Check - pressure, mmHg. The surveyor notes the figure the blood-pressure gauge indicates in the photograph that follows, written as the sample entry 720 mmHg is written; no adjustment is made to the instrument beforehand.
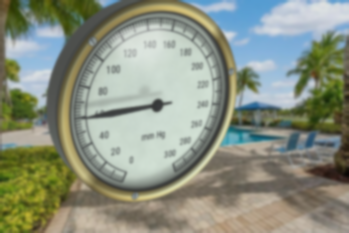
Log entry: 60 mmHg
